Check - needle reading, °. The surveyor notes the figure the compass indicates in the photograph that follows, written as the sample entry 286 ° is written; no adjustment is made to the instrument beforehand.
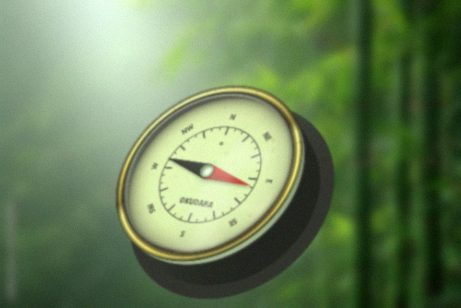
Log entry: 100 °
